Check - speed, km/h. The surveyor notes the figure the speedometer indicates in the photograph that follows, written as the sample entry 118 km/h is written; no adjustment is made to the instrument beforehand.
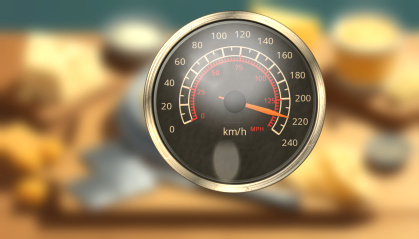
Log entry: 220 km/h
